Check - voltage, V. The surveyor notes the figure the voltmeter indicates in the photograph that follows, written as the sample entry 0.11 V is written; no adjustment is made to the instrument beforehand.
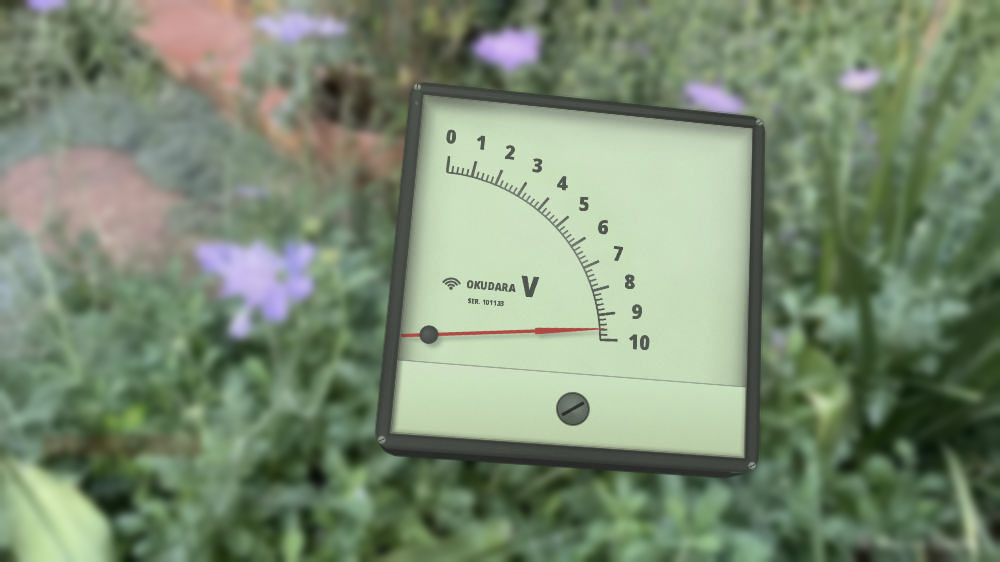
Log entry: 9.6 V
